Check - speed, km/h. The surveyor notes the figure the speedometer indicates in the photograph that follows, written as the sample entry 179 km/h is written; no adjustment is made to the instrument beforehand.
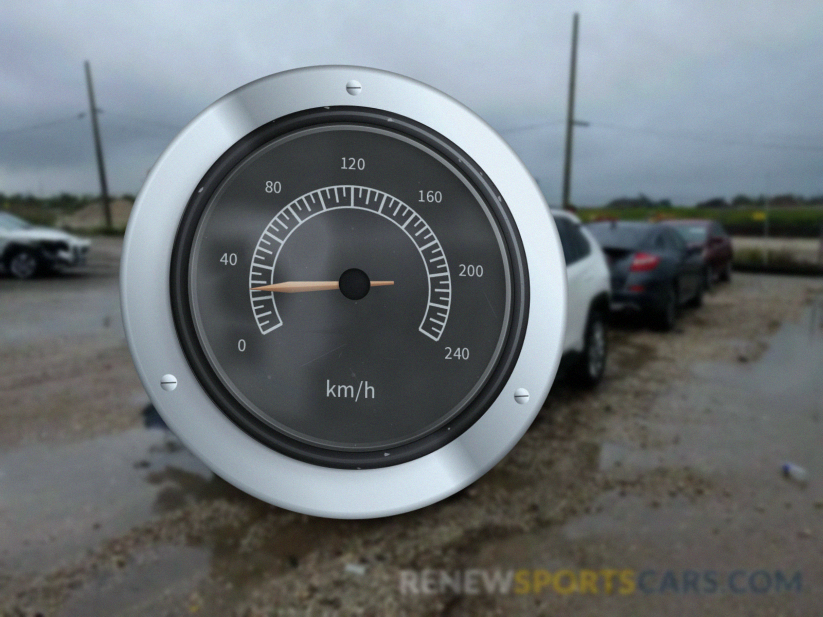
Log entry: 25 km/h
